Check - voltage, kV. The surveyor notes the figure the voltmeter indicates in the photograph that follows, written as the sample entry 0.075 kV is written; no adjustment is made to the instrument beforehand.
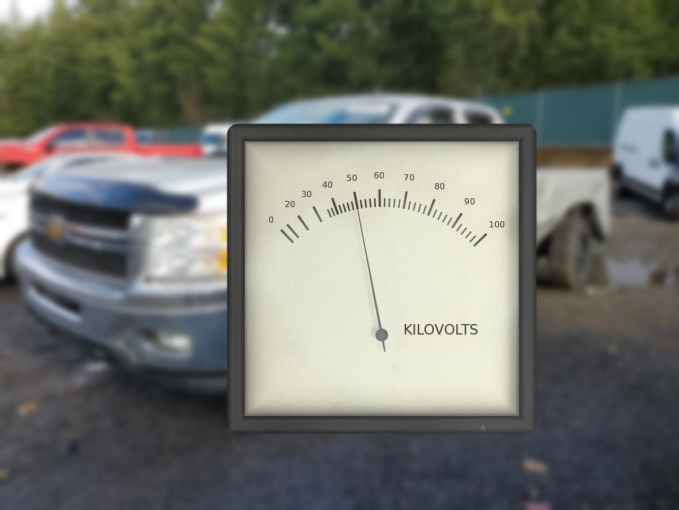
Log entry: 50 kV
